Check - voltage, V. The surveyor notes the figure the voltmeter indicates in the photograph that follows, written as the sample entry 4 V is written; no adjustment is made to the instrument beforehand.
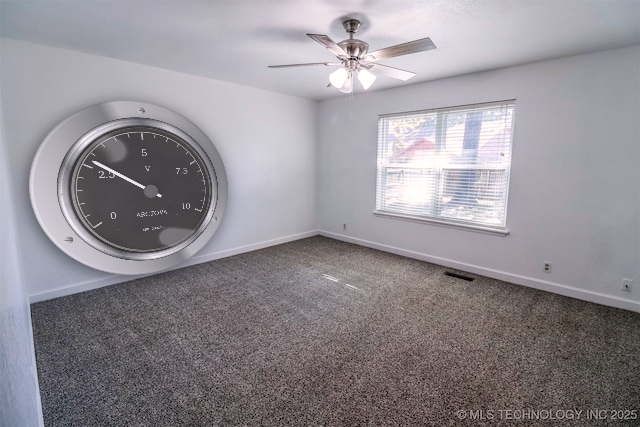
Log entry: 2.75 V
